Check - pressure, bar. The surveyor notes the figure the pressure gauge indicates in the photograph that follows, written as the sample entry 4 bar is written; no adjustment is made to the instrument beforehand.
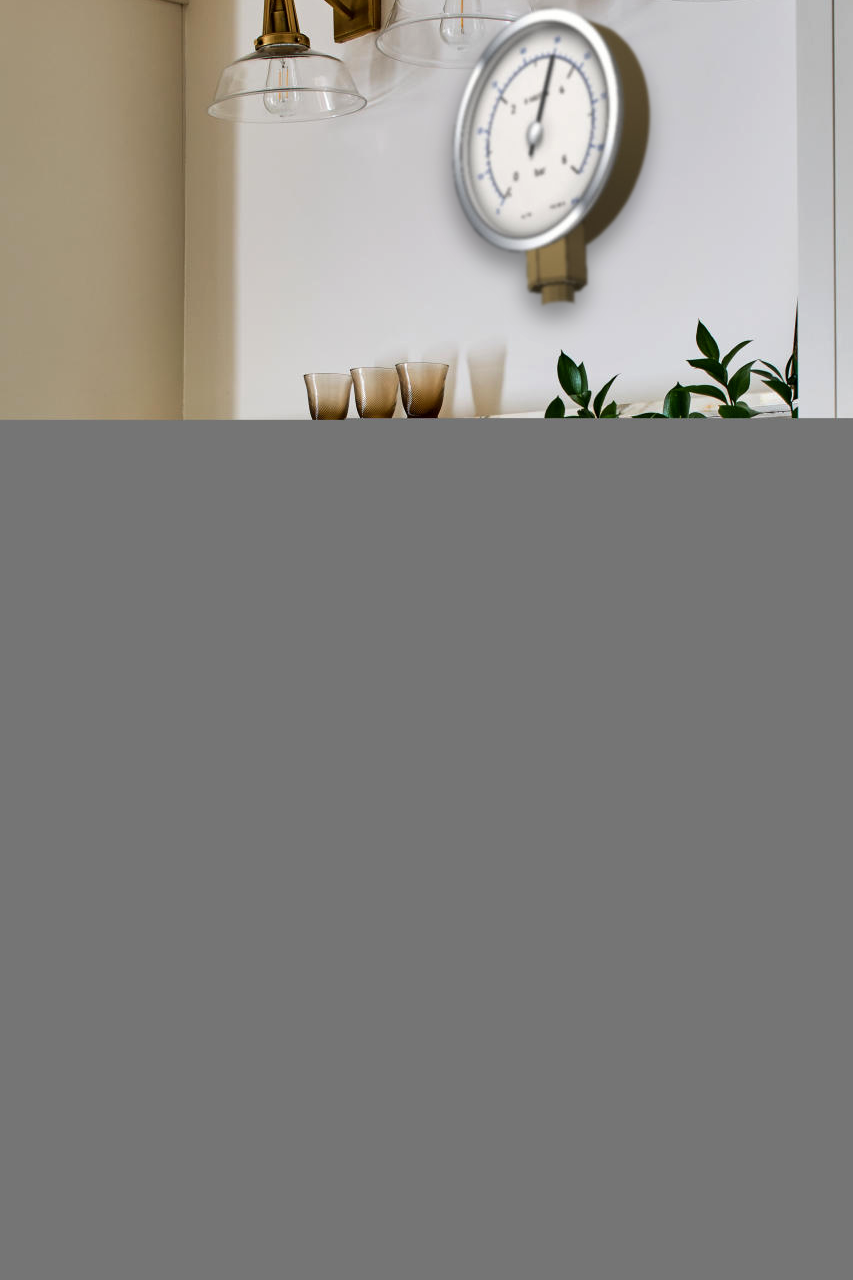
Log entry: 3.5 bar
